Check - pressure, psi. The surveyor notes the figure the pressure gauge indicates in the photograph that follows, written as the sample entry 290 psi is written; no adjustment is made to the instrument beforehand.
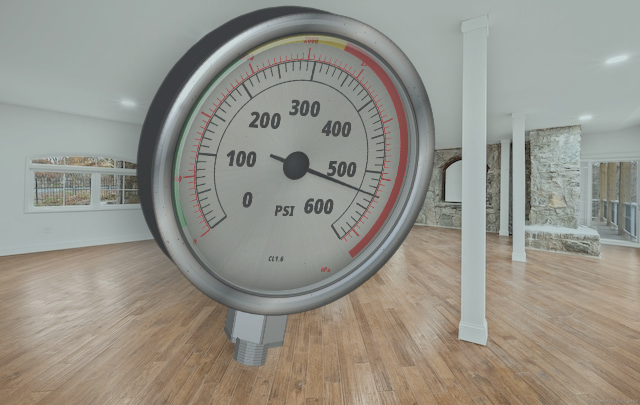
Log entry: 530 psi
